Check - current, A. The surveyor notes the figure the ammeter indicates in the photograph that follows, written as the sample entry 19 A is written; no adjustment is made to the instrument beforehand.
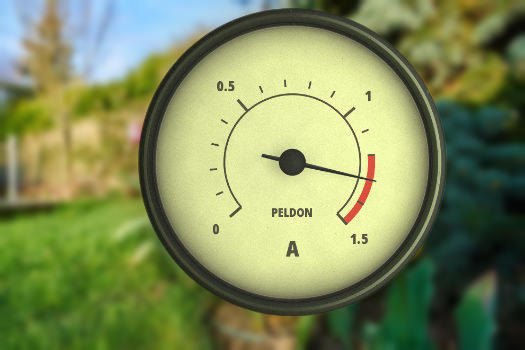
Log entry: 1.3 A
